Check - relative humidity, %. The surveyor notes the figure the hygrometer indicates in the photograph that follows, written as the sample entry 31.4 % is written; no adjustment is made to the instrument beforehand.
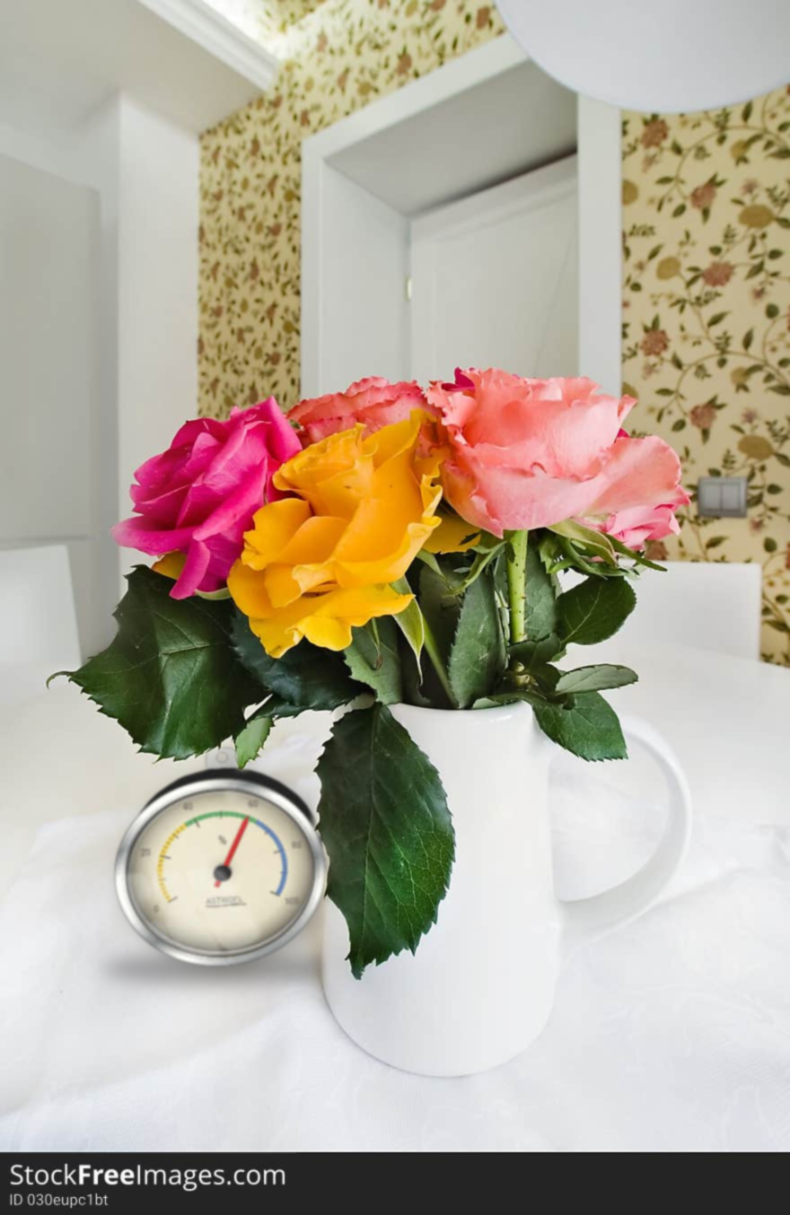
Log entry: 60 %
